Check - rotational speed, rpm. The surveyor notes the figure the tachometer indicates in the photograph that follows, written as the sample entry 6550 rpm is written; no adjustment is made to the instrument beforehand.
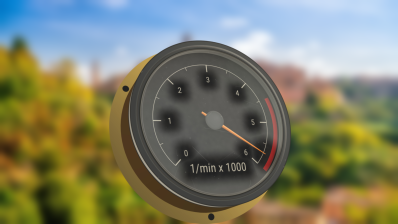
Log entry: 5750 rpm
